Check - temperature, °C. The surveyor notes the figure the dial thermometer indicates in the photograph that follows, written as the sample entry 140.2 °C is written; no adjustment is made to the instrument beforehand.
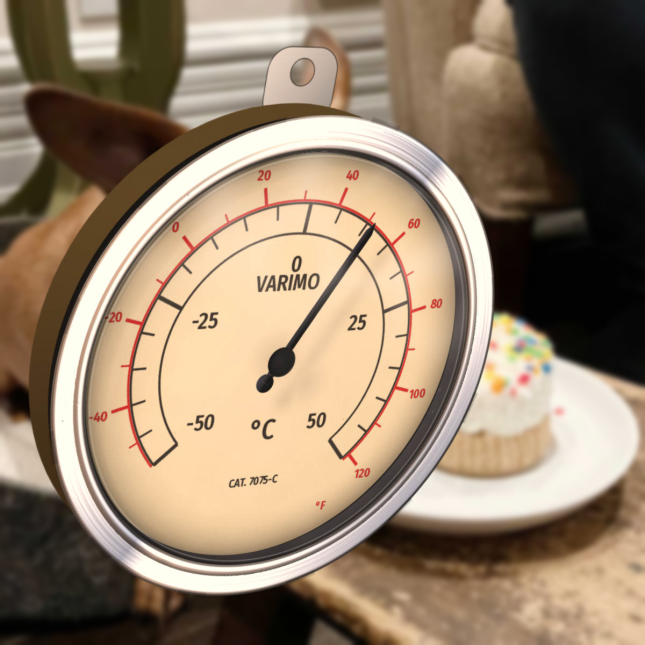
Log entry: 10 °C
